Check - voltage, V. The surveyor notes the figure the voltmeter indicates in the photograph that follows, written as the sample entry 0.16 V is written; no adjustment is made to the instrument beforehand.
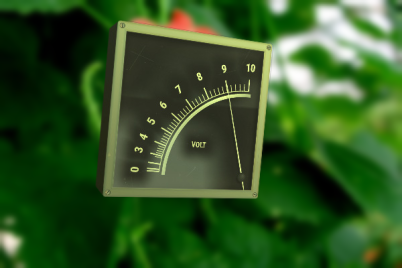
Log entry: 9 V
